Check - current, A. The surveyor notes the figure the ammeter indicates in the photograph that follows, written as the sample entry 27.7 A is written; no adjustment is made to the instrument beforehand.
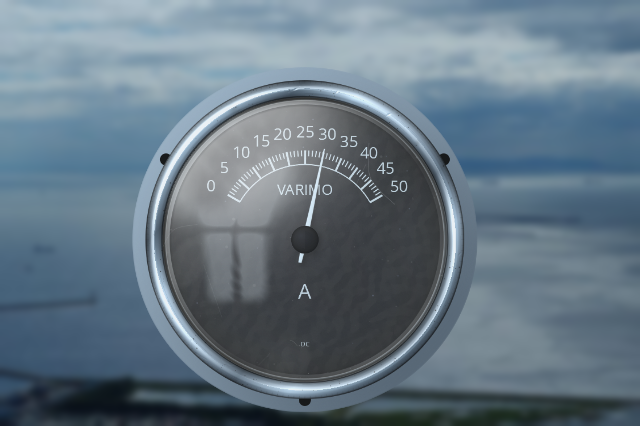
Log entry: 30 A
